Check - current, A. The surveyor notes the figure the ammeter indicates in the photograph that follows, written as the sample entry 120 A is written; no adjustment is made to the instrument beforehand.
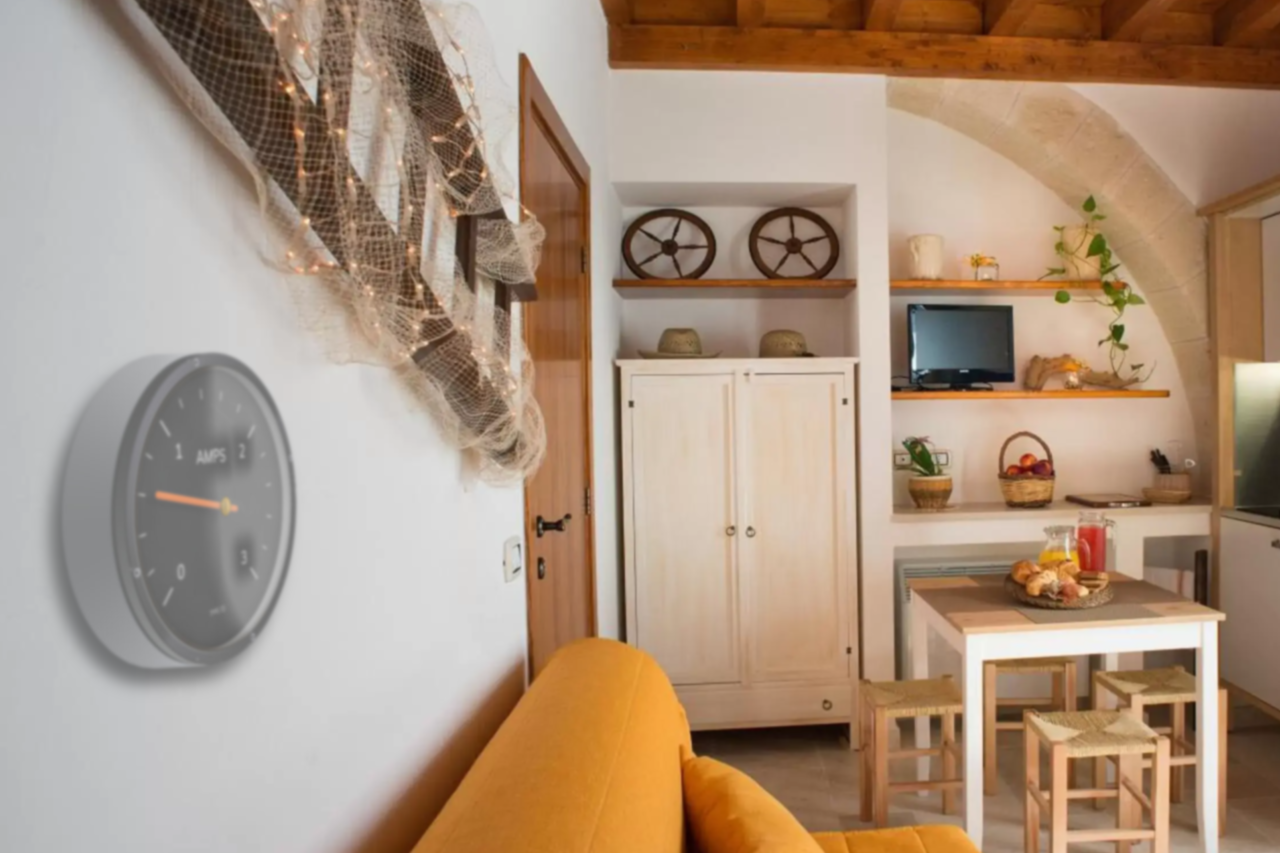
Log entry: 0.6 A
